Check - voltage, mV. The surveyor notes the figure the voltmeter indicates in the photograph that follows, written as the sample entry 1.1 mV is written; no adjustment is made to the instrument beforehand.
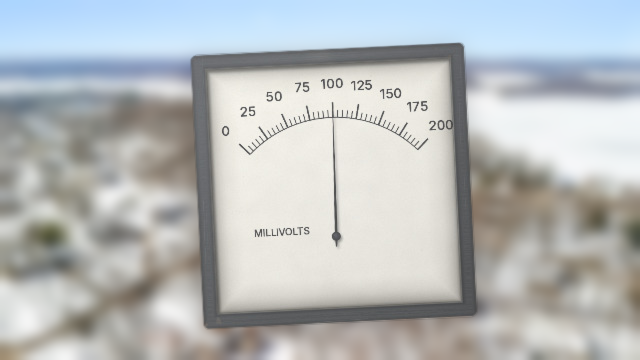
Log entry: 100 mV
